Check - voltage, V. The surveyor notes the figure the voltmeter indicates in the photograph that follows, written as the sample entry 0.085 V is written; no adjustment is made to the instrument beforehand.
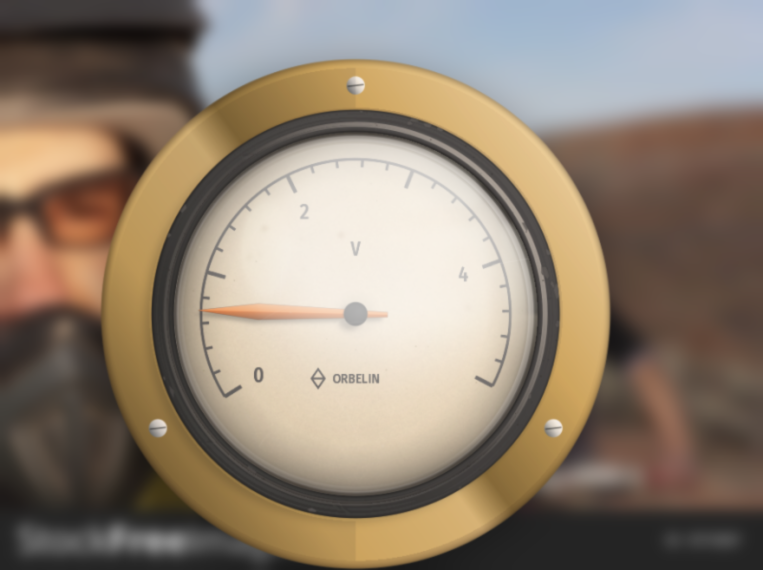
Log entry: 0.7 V
